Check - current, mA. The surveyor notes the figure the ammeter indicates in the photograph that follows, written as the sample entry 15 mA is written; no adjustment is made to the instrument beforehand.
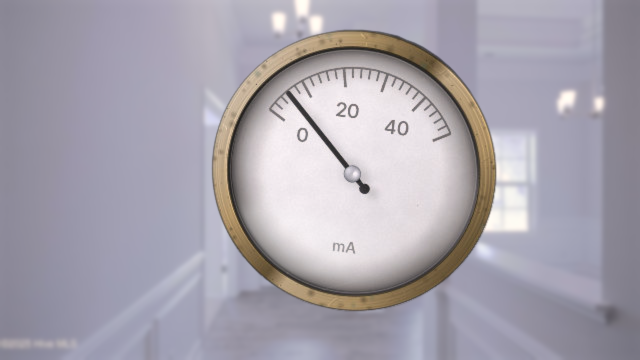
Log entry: 6 mA
